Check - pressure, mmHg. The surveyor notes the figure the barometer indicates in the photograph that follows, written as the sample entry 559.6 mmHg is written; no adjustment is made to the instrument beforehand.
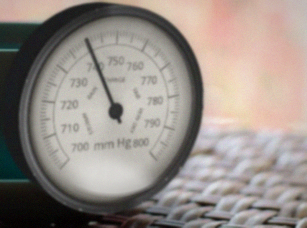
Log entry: 740 mmHg
